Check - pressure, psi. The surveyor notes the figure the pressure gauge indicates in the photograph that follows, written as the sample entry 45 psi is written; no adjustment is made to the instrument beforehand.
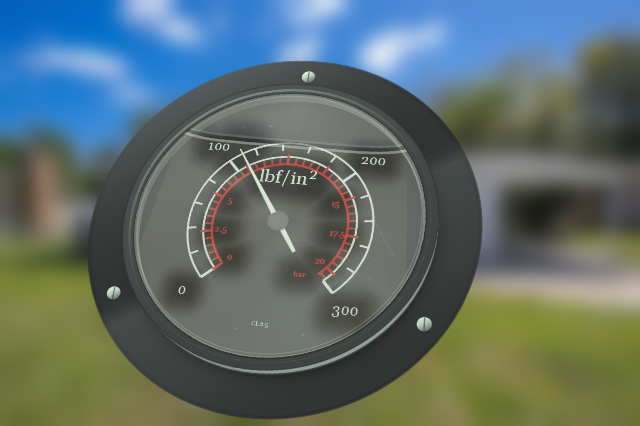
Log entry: 110 psi
